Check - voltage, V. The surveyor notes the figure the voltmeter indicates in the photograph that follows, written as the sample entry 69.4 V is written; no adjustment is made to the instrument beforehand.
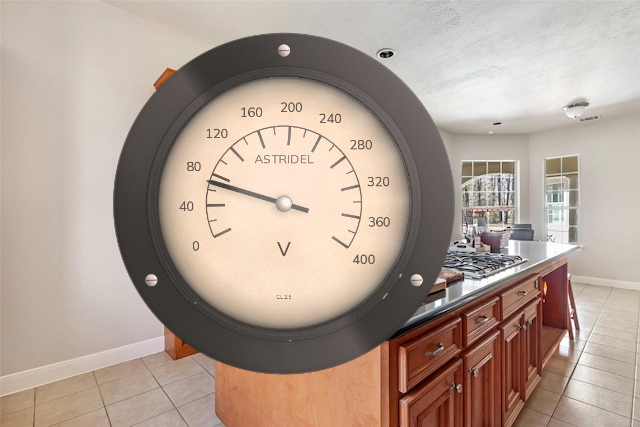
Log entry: 70 V
